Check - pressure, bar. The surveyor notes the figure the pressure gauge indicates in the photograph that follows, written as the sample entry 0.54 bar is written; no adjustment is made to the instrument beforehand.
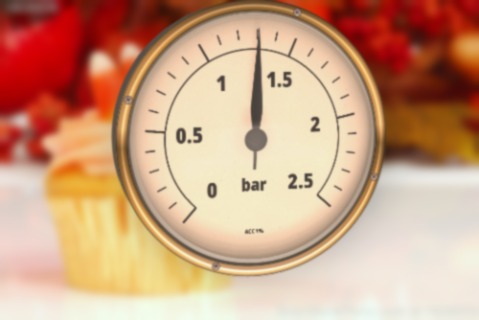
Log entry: 1.3 bar
